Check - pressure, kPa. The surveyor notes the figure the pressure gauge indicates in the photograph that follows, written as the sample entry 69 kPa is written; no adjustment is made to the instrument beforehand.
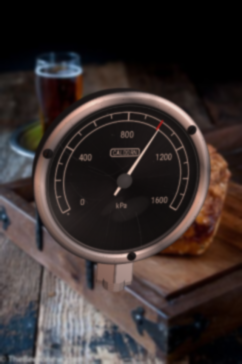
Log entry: 1000 kPa
